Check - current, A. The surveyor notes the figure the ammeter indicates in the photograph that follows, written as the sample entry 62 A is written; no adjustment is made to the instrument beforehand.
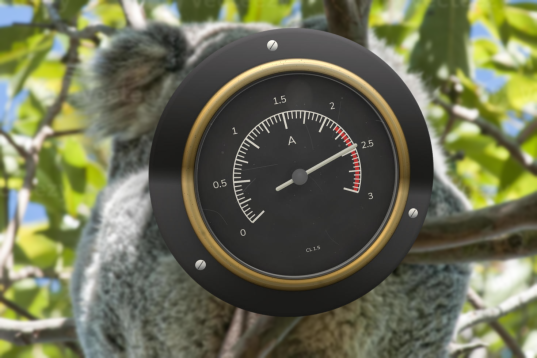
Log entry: 2.45 A
